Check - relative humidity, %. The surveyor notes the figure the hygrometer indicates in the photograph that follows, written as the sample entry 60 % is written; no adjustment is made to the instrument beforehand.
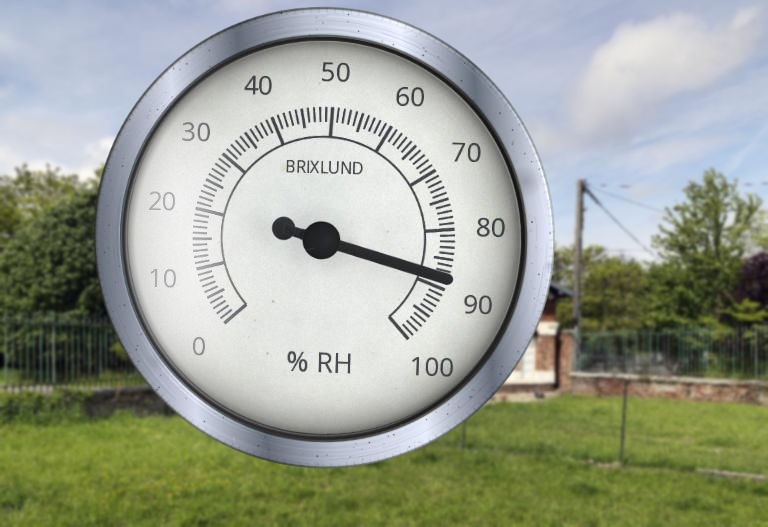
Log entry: 88 %
